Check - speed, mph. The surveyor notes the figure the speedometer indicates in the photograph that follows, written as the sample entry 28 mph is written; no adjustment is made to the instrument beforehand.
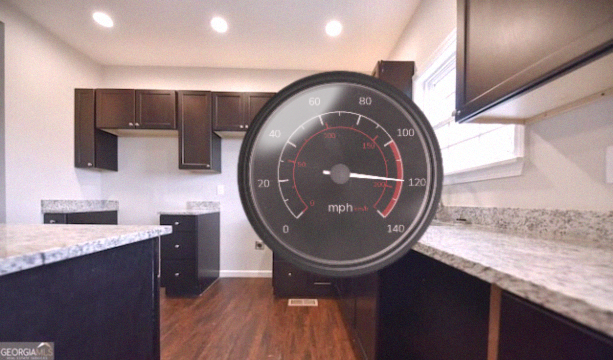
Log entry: 120 mph
